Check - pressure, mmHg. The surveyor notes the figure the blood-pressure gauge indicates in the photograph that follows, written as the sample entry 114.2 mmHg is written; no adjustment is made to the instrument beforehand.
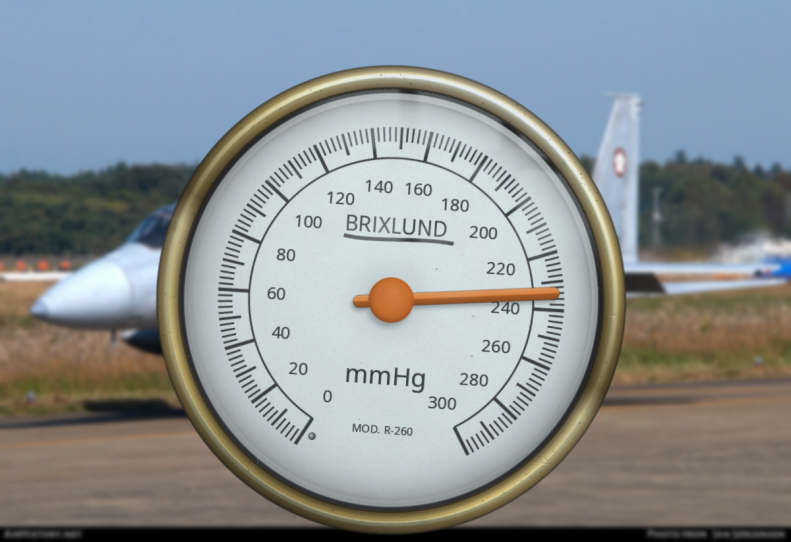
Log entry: 234 mmHg
